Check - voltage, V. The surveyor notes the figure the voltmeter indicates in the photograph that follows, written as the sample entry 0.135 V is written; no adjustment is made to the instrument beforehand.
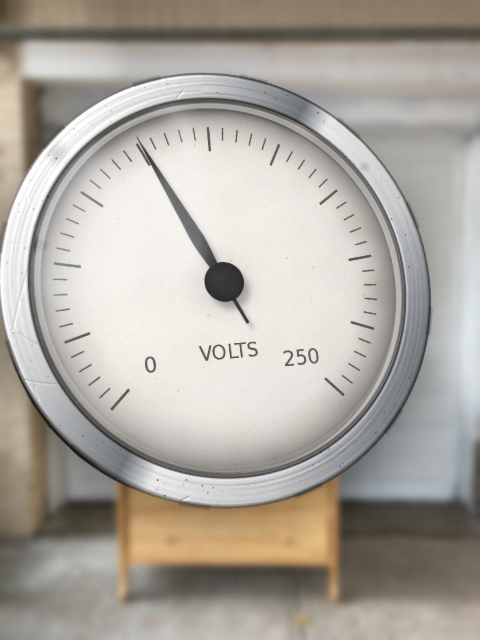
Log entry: 100 V
